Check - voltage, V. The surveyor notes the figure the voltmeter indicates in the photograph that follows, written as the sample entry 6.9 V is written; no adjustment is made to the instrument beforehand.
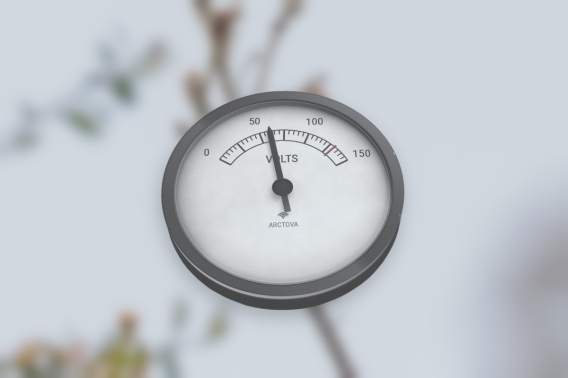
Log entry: 60 V
